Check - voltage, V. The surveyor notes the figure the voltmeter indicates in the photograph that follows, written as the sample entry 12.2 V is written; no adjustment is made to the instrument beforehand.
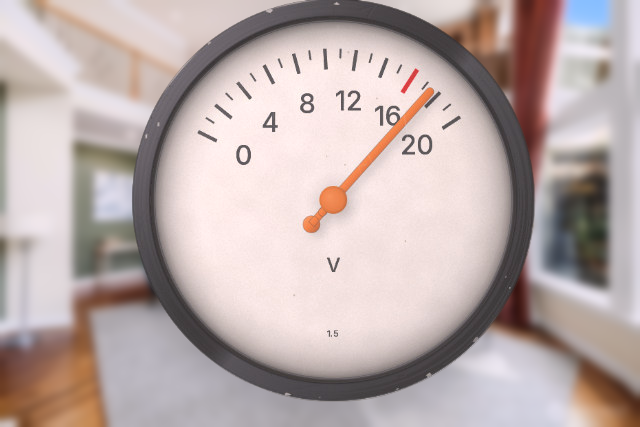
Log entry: 17.5 V
